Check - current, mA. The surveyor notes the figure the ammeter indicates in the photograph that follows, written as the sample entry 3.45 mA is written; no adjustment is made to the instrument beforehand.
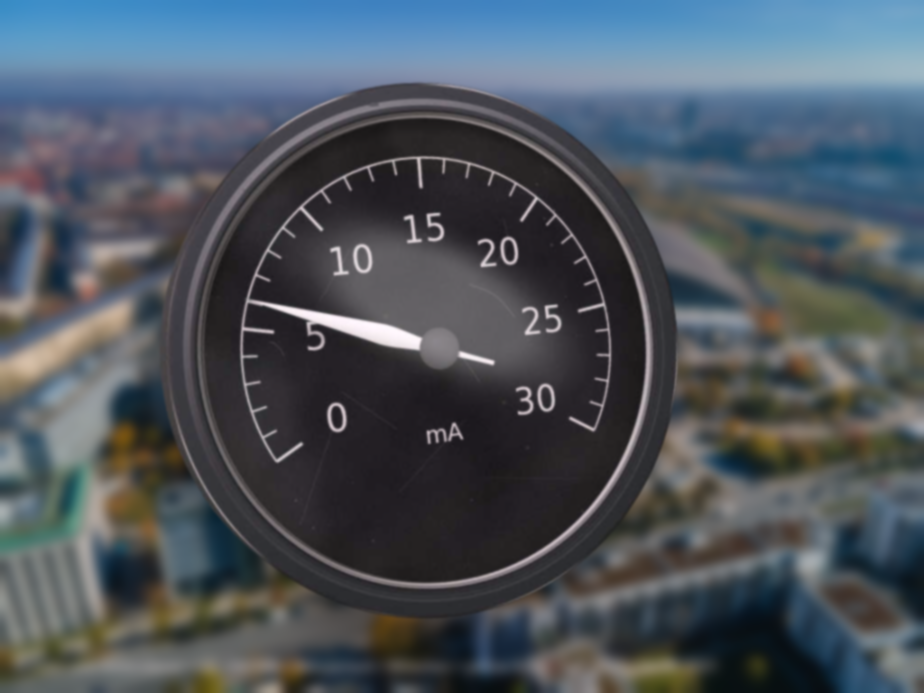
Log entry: 6 mA
